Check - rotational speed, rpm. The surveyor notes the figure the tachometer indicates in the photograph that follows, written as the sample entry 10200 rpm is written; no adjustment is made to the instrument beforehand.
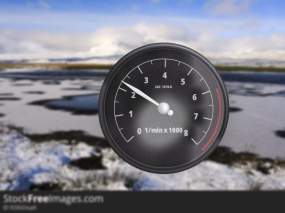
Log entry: 2250 rpm
